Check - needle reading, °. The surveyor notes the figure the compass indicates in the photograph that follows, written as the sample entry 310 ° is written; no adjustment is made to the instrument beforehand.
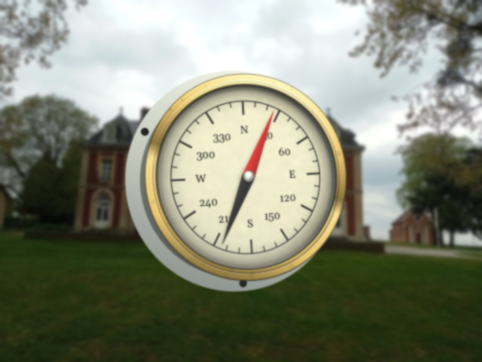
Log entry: 25 °
